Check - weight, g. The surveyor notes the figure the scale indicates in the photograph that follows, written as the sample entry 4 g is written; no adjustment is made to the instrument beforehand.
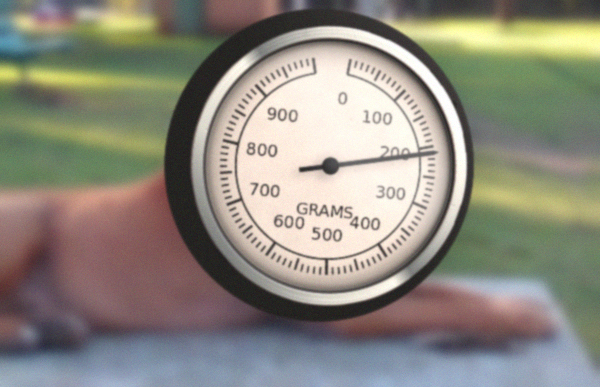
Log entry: 210 g
